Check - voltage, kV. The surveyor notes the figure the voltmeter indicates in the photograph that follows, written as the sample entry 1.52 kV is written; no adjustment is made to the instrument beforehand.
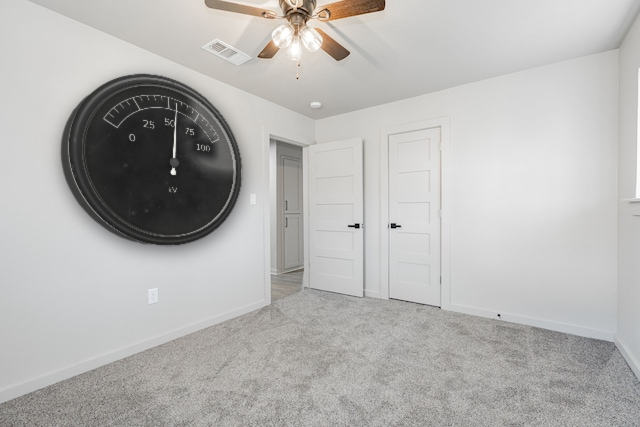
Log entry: 55 kV
